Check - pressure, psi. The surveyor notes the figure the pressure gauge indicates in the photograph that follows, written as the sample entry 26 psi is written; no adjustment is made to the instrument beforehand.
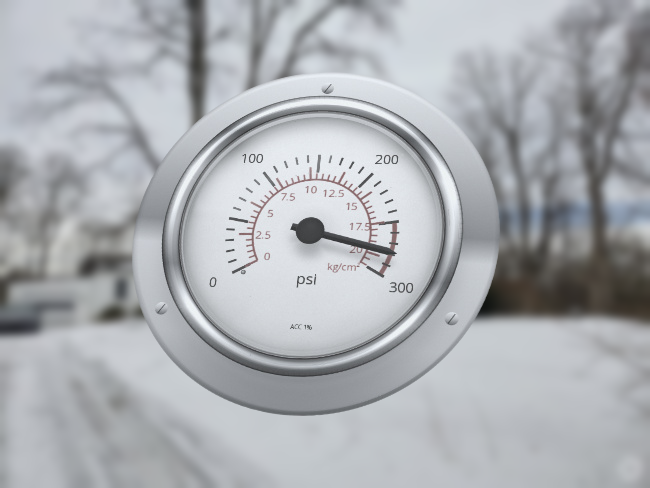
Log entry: 280 psi
